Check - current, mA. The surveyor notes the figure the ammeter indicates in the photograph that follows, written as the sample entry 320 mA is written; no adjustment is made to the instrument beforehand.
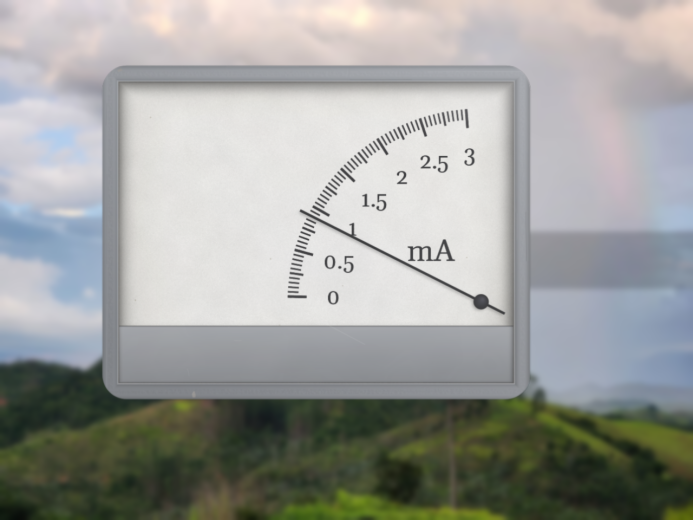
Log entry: 0.9 mA
